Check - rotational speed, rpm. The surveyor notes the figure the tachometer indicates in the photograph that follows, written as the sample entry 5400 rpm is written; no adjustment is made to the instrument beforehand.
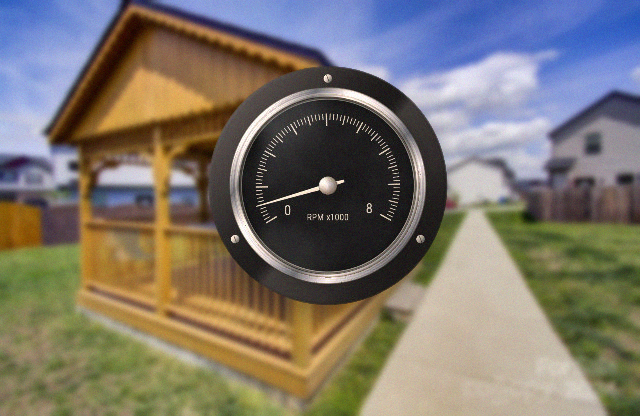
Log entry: 500 rpm
